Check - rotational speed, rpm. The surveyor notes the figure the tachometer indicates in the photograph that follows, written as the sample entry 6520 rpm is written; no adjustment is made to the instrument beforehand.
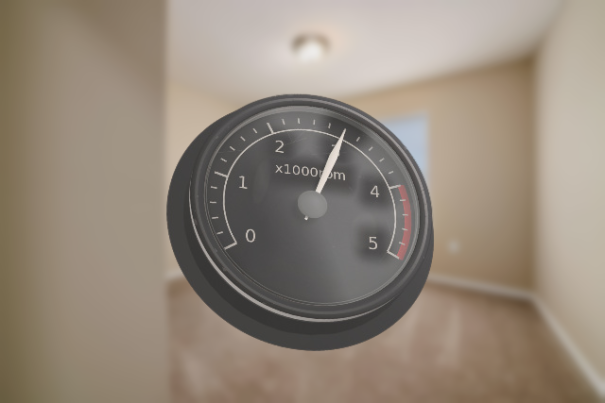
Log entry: 3000 rpm
